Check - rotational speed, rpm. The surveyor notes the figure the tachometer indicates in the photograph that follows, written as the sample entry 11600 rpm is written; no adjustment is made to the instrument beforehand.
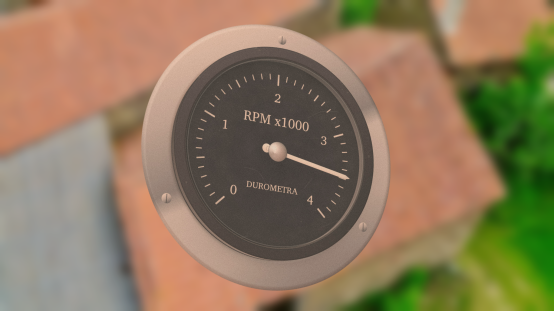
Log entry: 3500 rpm
